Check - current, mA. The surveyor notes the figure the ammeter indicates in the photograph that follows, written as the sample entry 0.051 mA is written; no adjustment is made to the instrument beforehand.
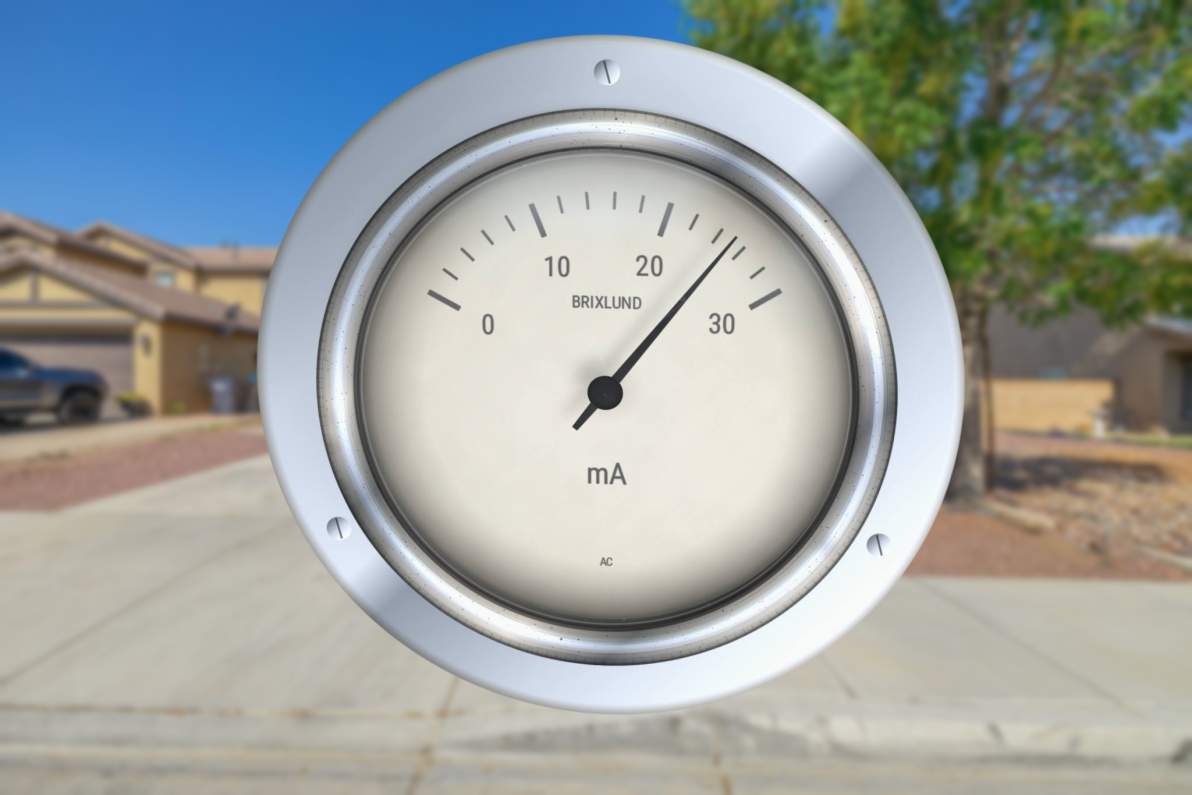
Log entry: 25 mA
